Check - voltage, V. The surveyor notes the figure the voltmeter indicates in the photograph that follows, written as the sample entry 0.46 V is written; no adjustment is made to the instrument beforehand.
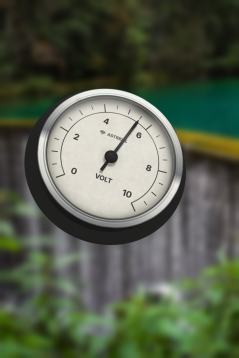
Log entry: 5.5 V
